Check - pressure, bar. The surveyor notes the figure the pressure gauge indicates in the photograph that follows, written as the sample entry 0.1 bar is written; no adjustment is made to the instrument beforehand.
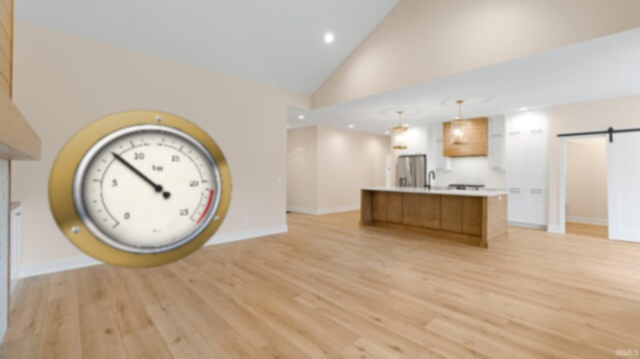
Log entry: 8 bar
